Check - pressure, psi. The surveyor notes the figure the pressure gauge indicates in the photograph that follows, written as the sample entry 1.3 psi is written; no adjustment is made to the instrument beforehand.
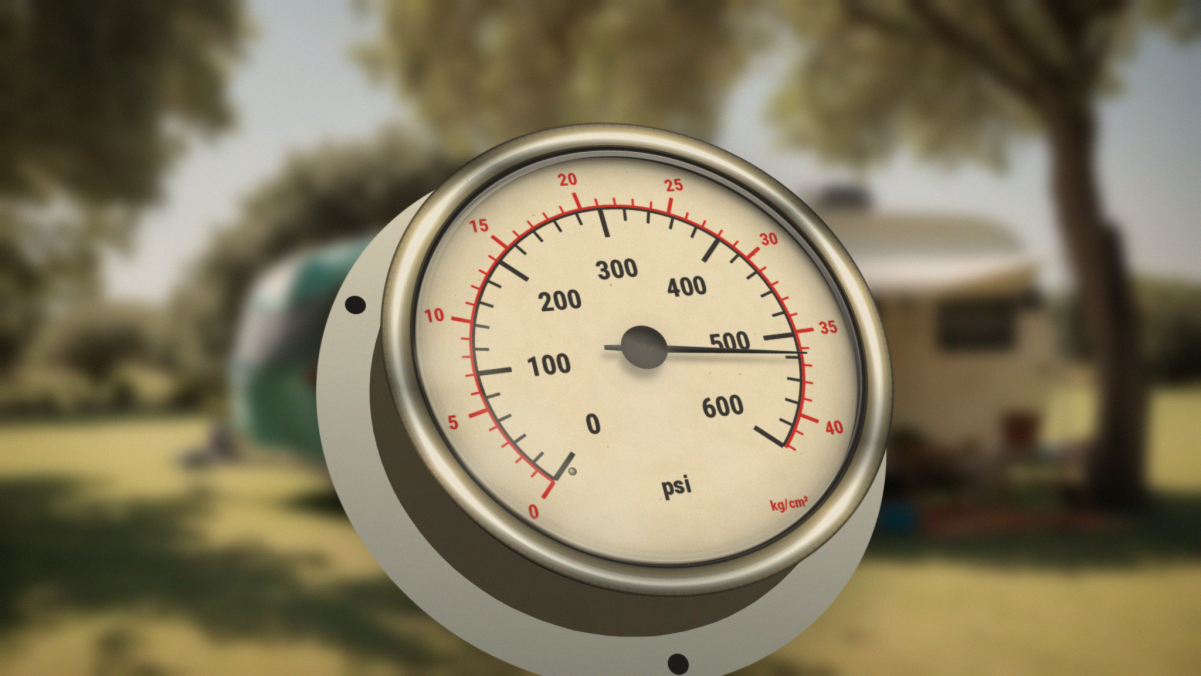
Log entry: 520 psi
